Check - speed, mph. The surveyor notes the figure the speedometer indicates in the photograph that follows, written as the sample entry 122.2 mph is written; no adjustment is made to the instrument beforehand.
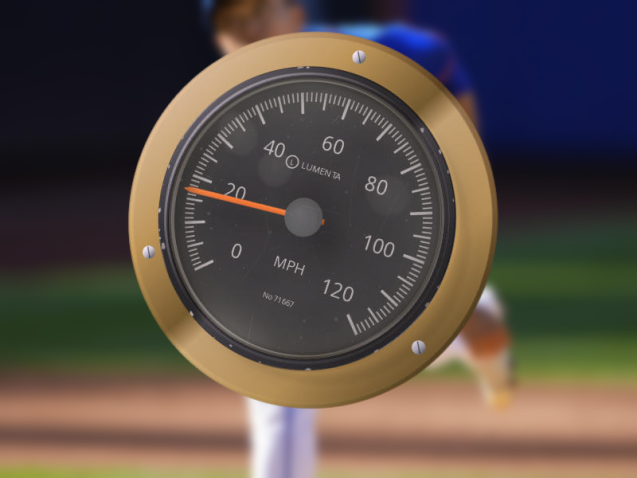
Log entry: 17 mph
